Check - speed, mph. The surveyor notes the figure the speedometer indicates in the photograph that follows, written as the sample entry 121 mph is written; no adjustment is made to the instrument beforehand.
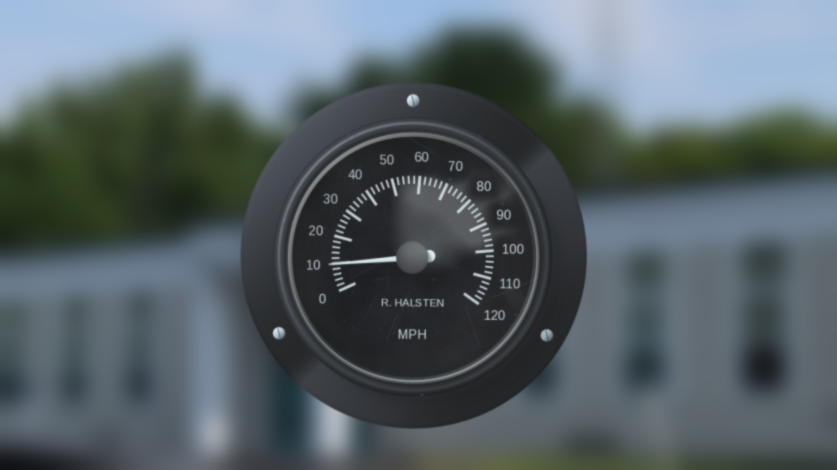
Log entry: 10 mph
